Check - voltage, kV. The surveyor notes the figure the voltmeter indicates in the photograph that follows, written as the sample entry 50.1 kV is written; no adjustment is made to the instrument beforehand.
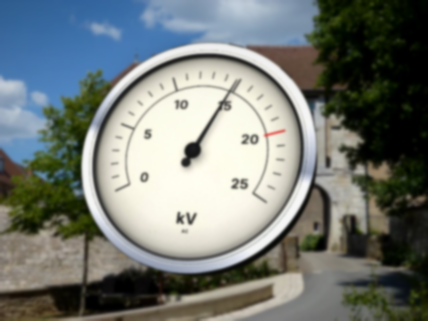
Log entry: 15 kV
